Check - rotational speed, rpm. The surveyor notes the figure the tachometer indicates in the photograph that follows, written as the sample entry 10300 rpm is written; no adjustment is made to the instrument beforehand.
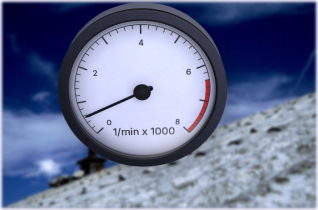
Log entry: 600 rpm
